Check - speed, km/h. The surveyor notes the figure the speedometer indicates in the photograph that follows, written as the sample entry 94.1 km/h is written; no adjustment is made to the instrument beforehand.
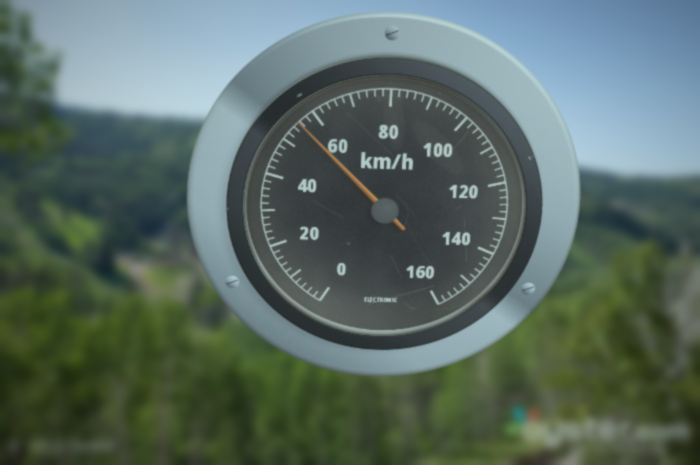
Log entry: 56 km/h
